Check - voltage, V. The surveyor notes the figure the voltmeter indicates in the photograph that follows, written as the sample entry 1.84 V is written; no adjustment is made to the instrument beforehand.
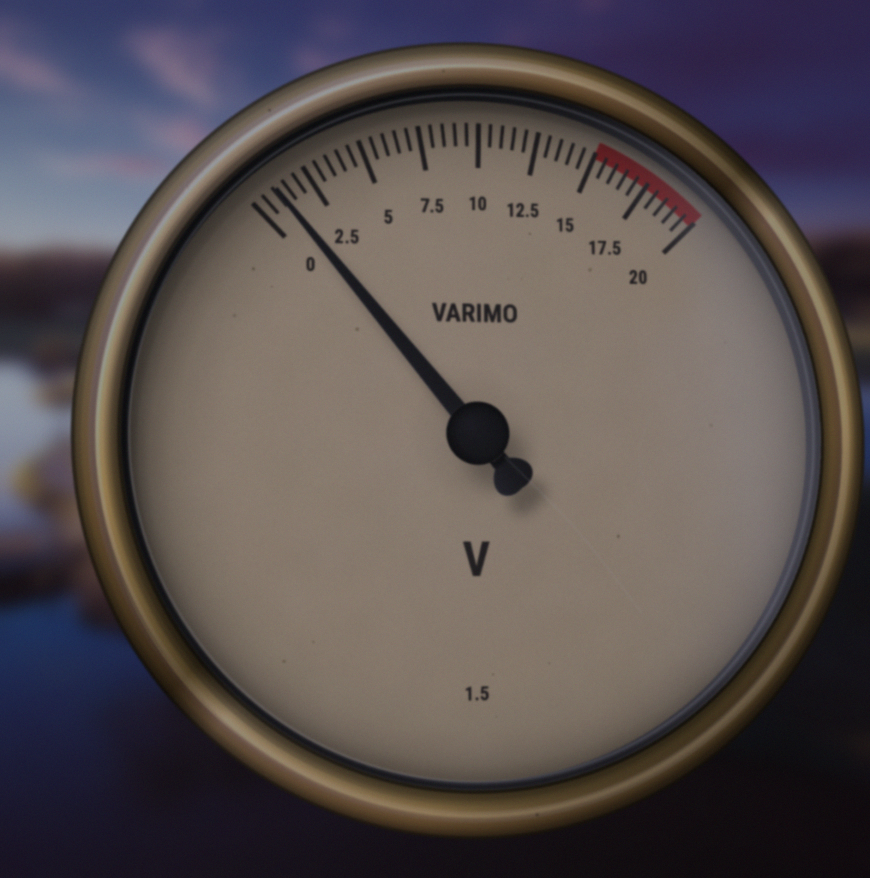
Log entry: 1 V
